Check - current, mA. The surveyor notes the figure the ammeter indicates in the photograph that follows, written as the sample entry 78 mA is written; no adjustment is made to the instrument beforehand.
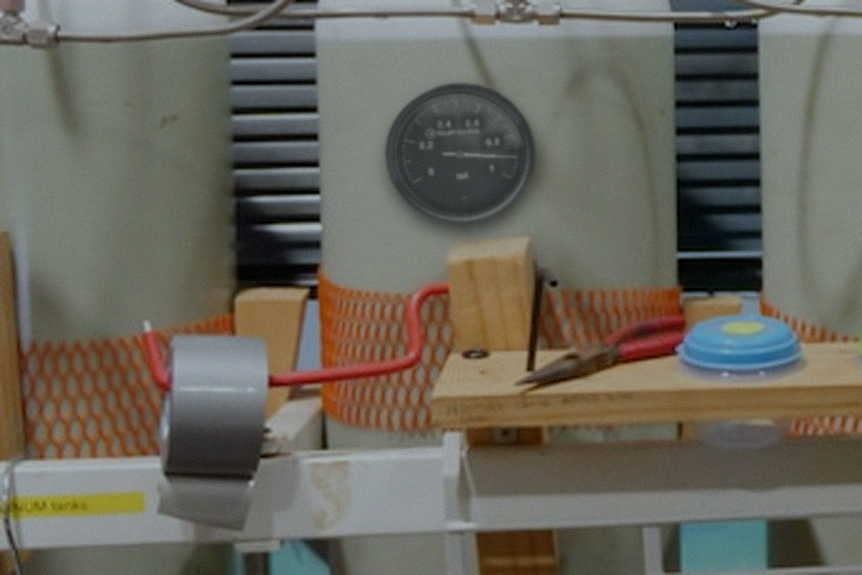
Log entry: 0.9 mA
